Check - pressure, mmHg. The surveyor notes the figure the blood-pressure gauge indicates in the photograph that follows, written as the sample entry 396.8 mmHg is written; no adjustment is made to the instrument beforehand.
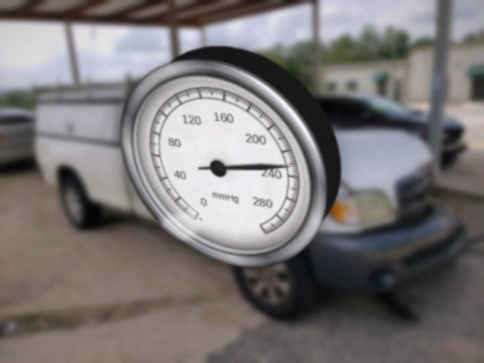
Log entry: 230 mmHg
